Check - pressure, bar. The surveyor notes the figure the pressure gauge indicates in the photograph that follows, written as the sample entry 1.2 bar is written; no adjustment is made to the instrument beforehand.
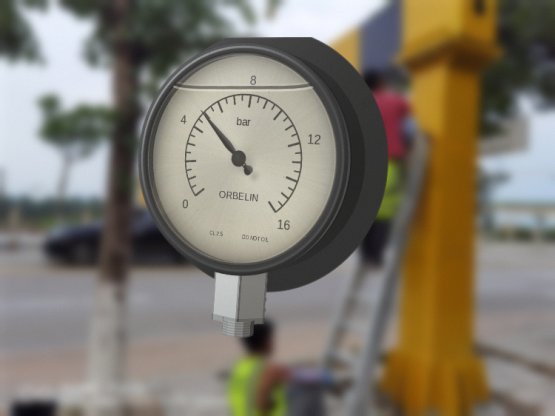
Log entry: 5 bar
